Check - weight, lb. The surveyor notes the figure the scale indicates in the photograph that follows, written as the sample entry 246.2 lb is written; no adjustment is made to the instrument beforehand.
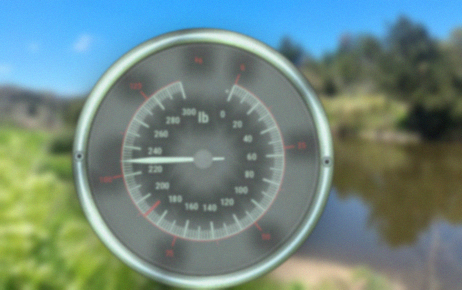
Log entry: 230 lb
